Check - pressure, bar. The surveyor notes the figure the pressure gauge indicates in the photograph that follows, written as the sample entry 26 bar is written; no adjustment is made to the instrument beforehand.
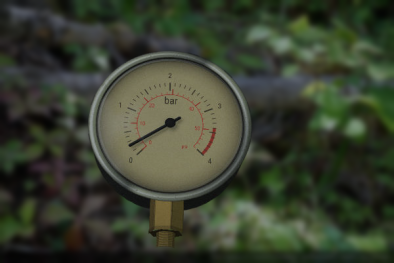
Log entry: 0.2 bar
